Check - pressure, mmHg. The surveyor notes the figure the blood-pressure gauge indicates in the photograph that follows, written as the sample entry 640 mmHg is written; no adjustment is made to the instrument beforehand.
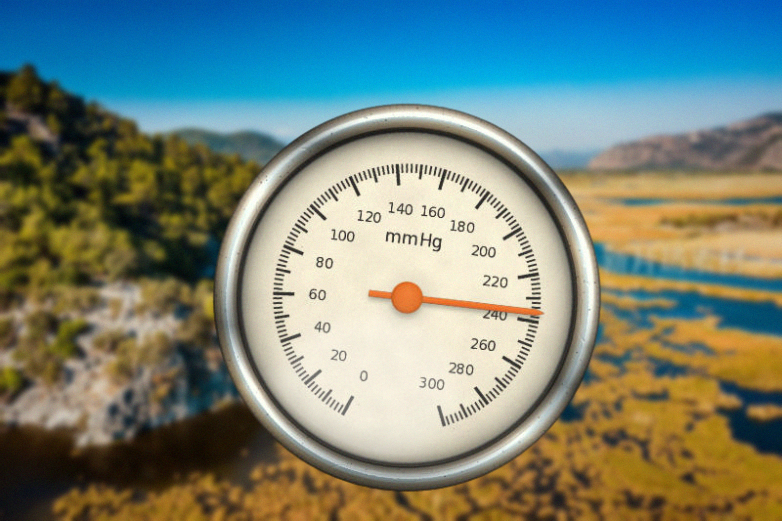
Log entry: 236 mmHg
